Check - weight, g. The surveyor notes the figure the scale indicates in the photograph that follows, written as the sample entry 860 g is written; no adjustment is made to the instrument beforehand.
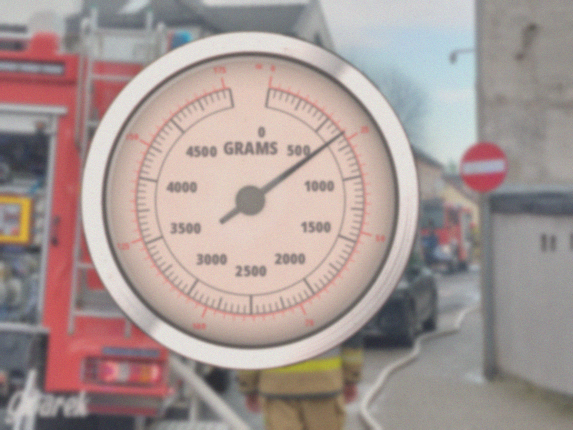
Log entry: 650 g
